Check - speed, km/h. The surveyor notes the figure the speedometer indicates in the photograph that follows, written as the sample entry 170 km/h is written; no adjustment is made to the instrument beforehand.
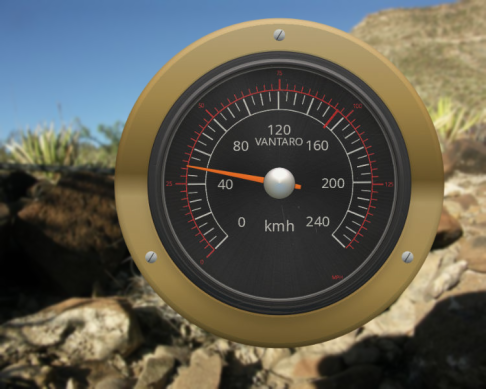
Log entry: 50 km/h
